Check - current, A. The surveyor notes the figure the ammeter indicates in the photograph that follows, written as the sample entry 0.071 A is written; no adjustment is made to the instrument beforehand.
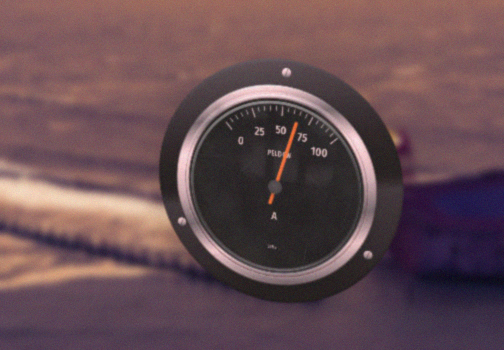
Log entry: 65 A
